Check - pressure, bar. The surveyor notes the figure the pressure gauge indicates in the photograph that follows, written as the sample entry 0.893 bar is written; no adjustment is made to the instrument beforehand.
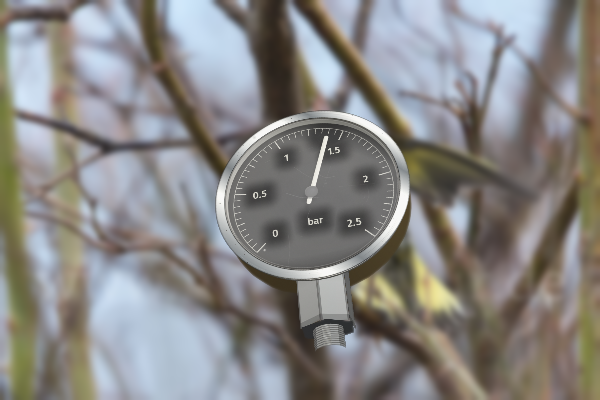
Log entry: 1.4 bar
